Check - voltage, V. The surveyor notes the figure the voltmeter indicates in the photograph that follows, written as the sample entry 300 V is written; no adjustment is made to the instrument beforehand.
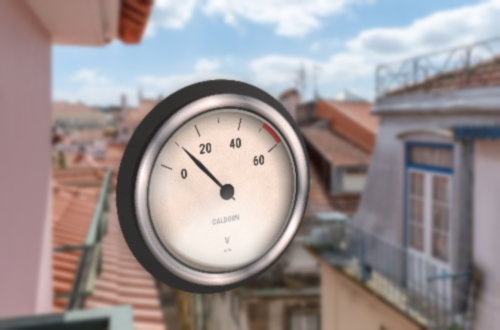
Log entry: 10 V
